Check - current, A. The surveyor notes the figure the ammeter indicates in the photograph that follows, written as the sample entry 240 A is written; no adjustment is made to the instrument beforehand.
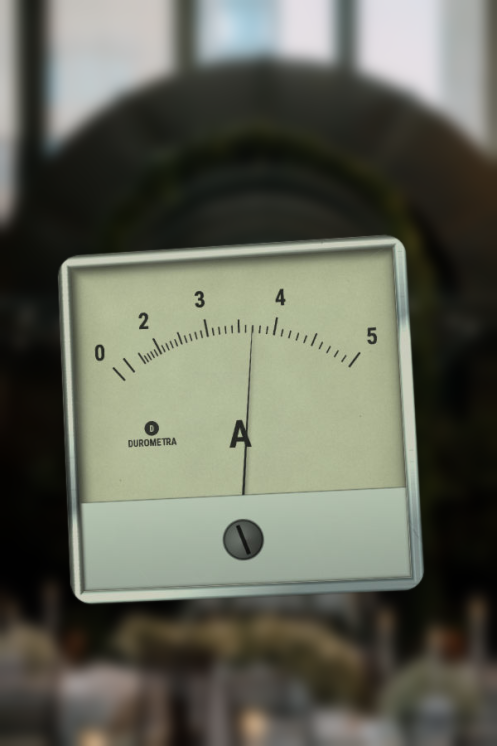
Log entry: 3.7 A
